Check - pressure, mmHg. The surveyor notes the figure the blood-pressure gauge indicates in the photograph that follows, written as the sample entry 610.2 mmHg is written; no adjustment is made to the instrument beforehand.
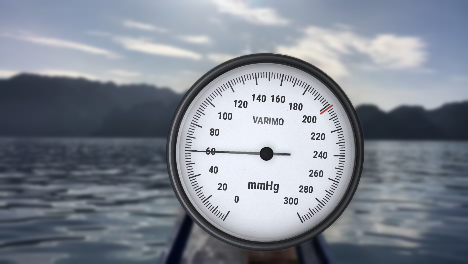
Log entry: 60 mmHg
